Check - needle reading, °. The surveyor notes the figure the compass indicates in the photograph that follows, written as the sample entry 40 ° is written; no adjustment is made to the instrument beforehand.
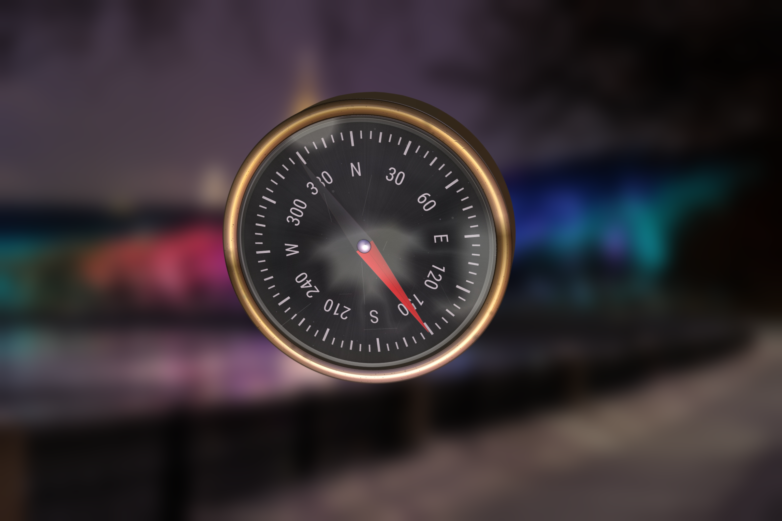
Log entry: 150 °
